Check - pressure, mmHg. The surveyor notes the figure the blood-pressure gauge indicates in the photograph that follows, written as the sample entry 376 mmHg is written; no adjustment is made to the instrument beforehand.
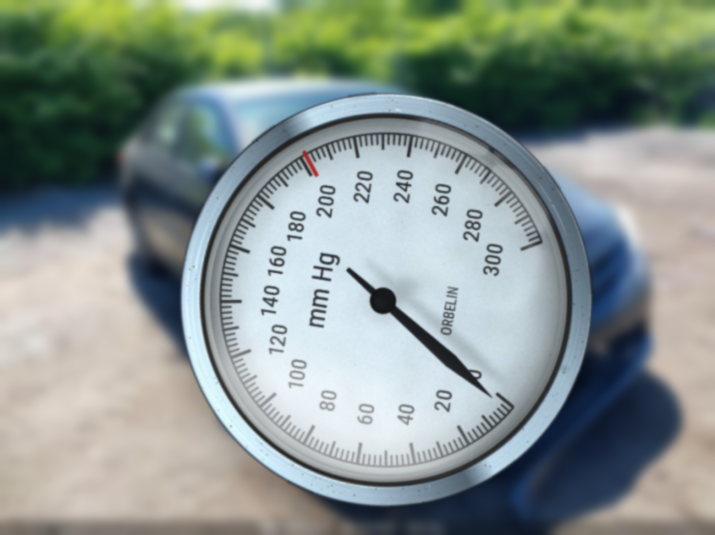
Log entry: 2 mmHg
